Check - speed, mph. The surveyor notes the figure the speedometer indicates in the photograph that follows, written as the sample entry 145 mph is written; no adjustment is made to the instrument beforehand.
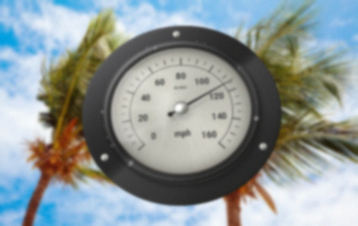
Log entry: 115 mph
